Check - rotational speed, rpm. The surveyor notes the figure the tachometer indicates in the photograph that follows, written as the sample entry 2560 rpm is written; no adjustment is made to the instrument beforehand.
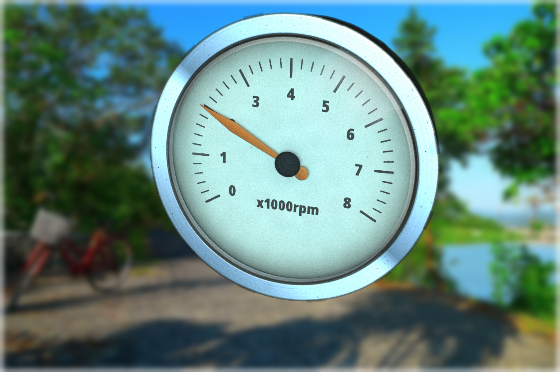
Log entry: 2000 rpm
